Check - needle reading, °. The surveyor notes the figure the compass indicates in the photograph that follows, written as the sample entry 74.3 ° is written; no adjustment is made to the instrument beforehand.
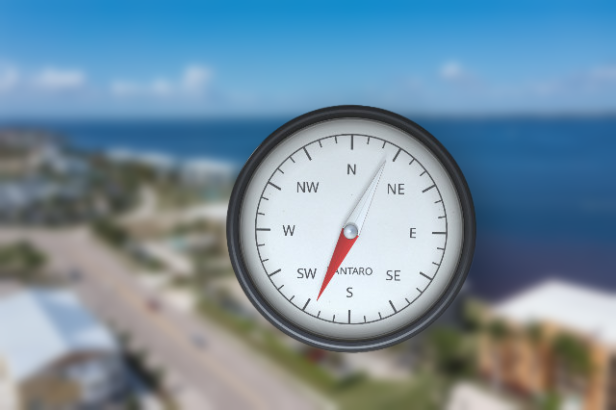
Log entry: 205 °
